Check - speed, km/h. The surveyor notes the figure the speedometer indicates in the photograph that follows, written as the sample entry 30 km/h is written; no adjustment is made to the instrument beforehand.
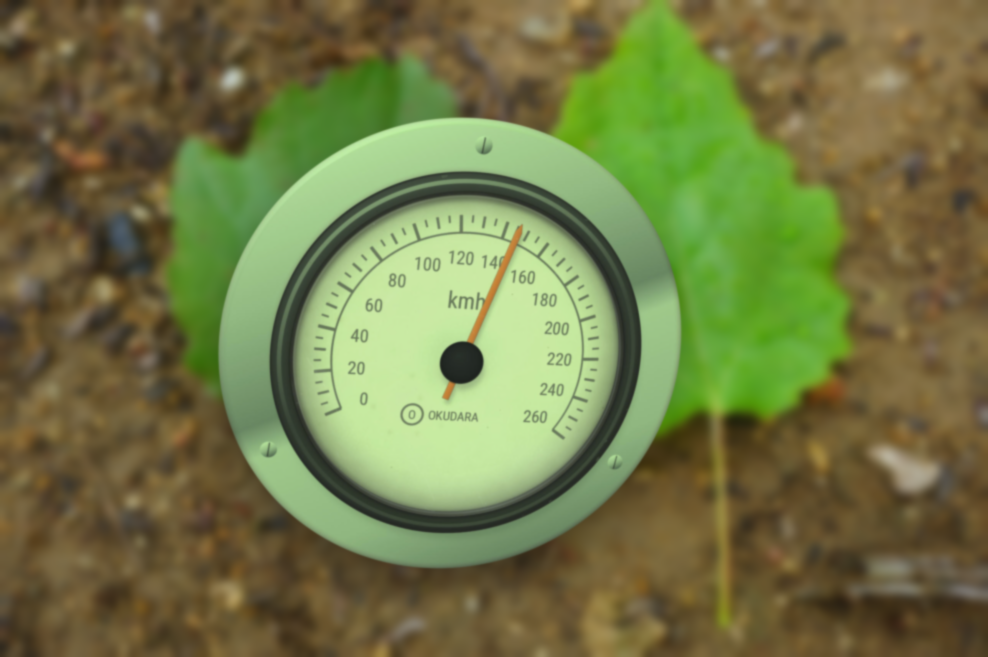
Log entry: 145 km/h
